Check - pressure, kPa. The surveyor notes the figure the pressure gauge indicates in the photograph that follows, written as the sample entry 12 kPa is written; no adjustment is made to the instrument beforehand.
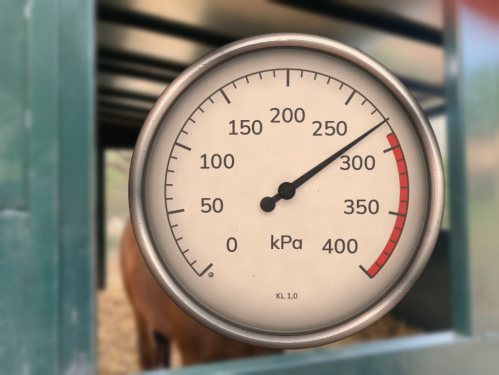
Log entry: 280 kPa
